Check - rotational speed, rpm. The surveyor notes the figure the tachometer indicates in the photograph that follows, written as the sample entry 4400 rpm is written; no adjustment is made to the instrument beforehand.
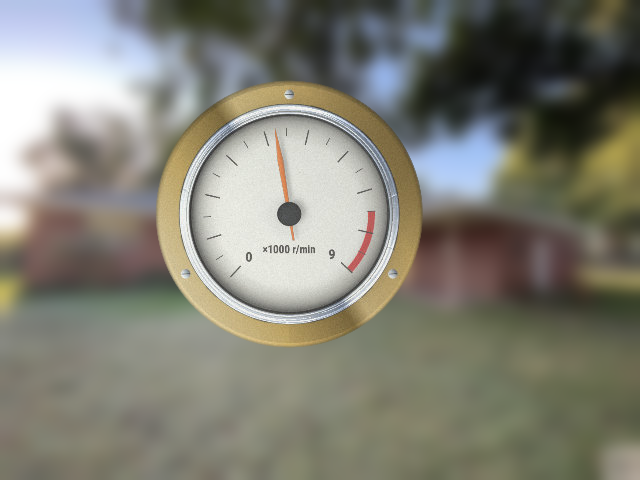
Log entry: 4250 rpm
